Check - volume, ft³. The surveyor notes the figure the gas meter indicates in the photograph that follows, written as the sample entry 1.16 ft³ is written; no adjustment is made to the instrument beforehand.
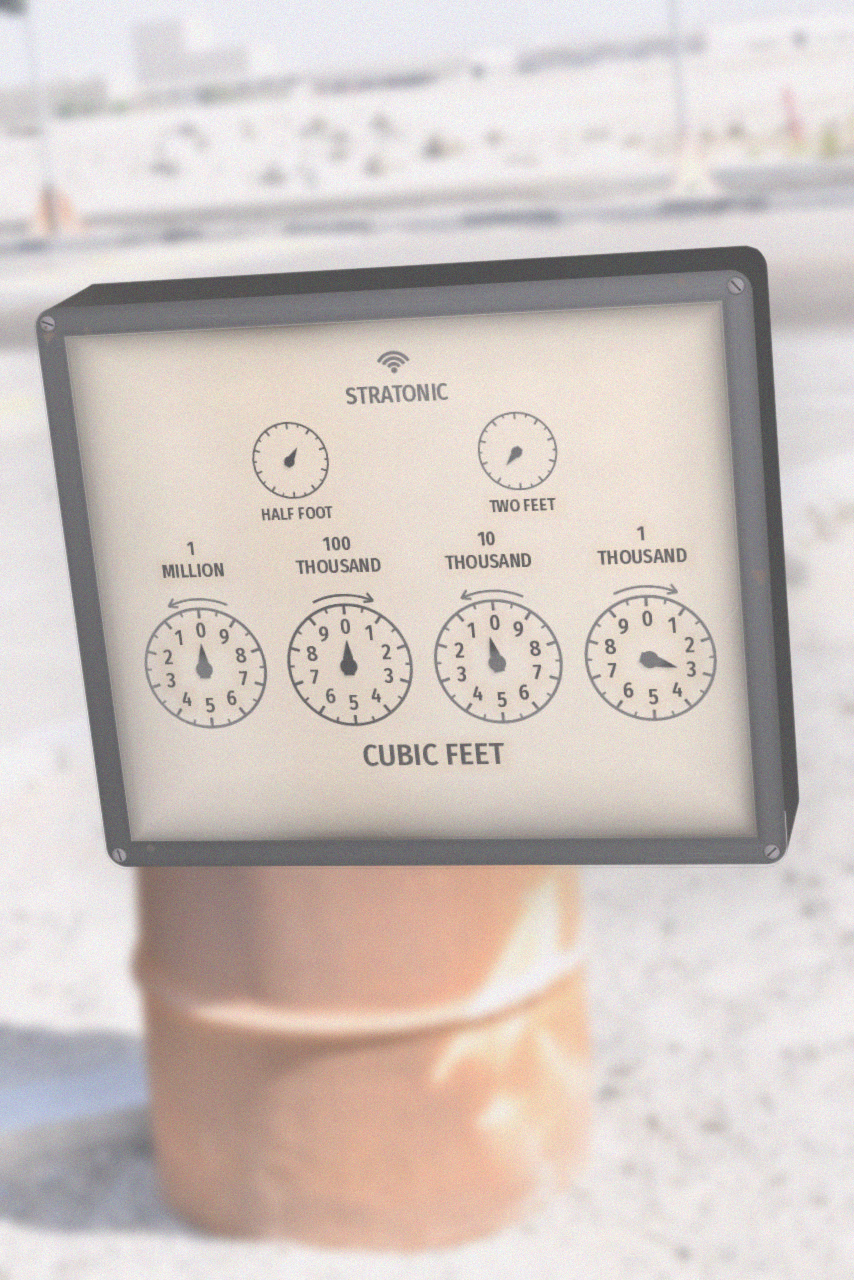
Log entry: 300 ft³
